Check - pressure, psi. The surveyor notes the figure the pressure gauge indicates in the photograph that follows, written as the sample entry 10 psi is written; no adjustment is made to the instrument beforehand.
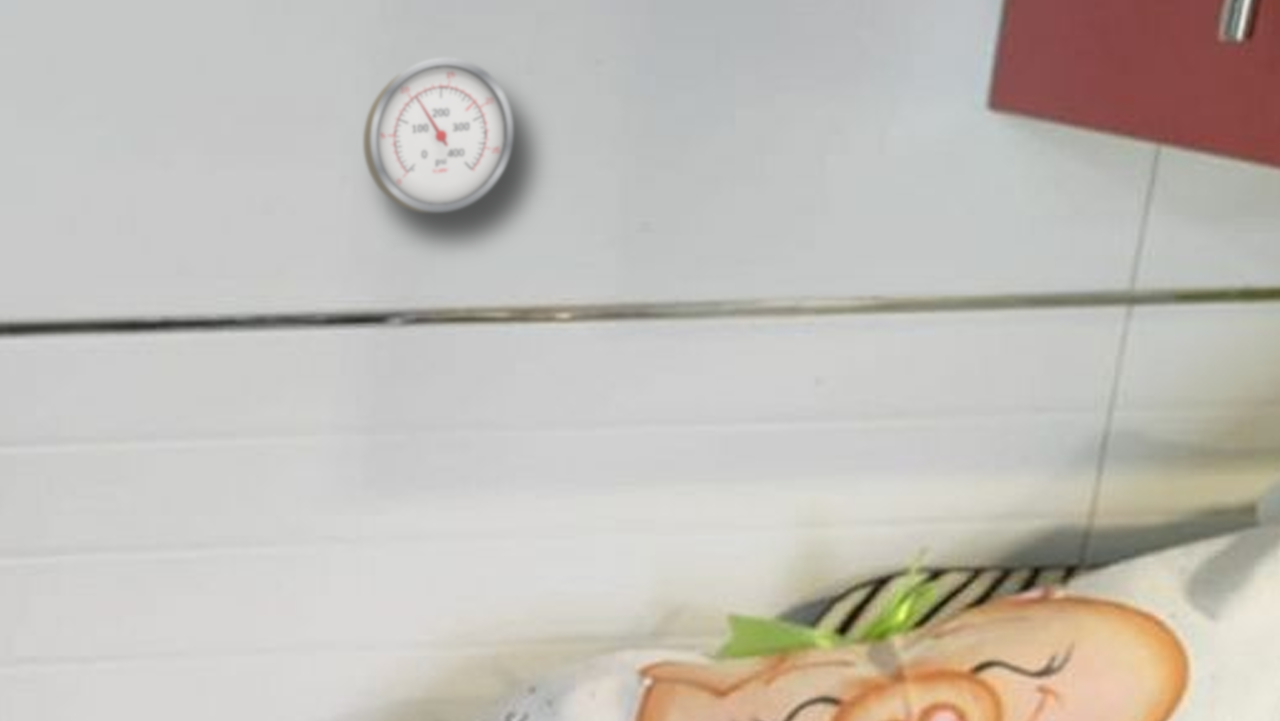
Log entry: 150 psi
